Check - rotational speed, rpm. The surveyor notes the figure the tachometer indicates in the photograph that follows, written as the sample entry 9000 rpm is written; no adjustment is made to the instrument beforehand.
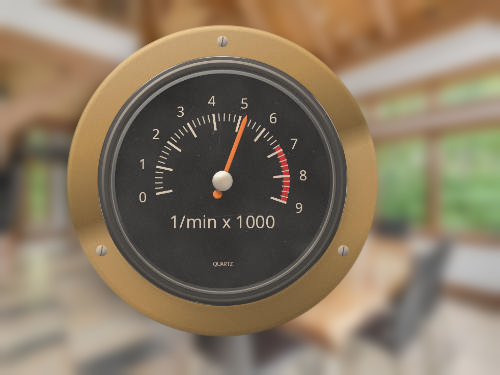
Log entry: 5200 rpm
